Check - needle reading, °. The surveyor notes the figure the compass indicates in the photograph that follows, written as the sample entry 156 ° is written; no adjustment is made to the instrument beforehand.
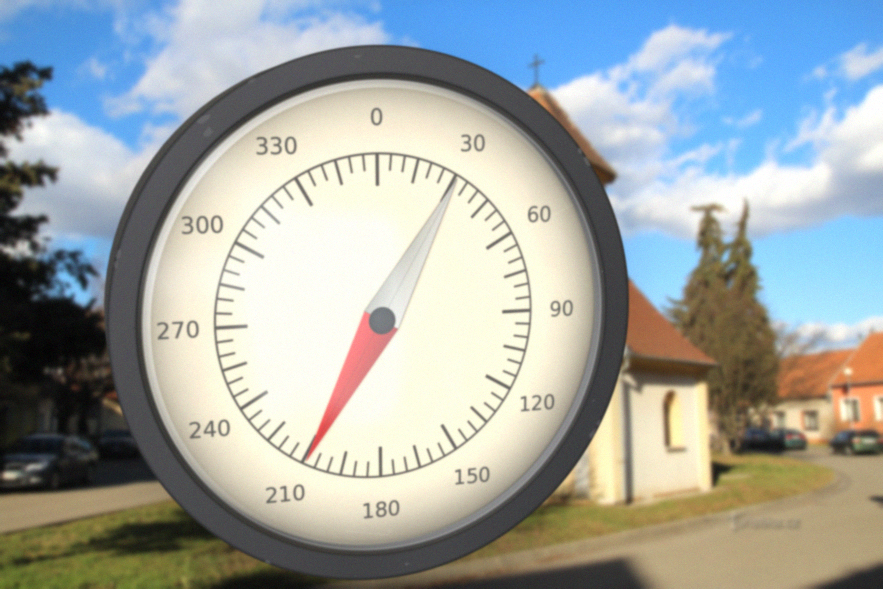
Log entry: 210 °
